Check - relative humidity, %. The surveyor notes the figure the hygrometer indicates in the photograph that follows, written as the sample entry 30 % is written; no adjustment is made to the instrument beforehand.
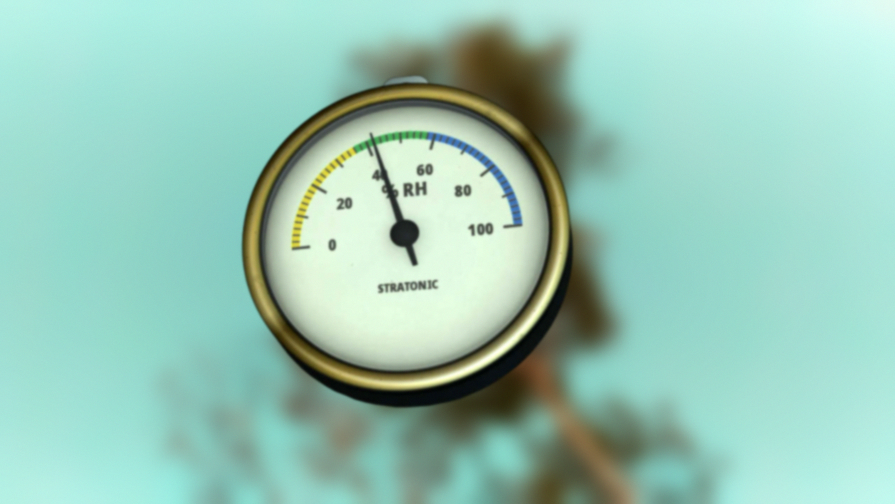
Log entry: 42 %
